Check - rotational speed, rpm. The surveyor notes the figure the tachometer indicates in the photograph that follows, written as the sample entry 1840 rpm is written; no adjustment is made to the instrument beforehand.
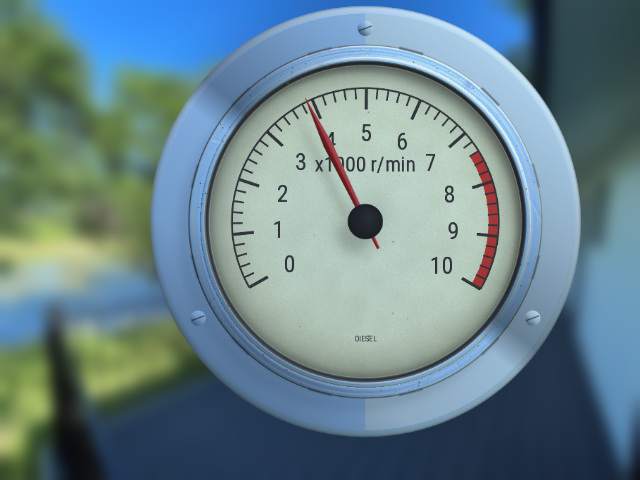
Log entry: 3900 rpm
